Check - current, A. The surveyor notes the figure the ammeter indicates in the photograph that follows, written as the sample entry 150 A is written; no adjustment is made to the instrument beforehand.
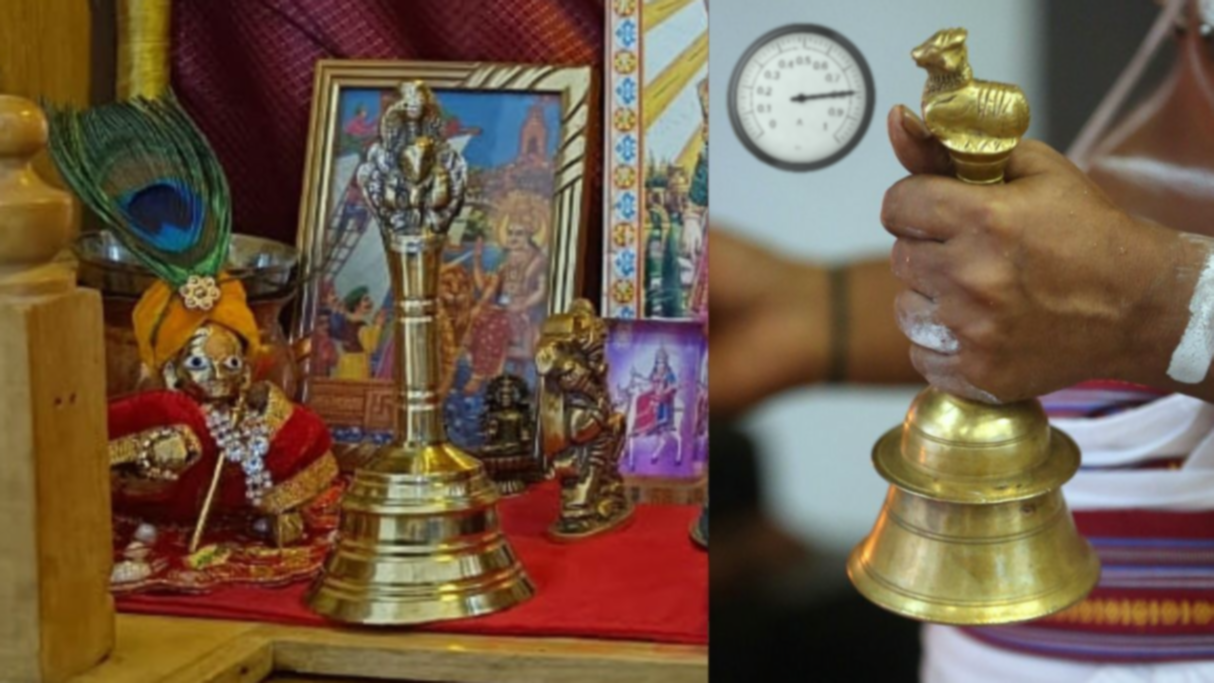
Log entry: 0.8 A
